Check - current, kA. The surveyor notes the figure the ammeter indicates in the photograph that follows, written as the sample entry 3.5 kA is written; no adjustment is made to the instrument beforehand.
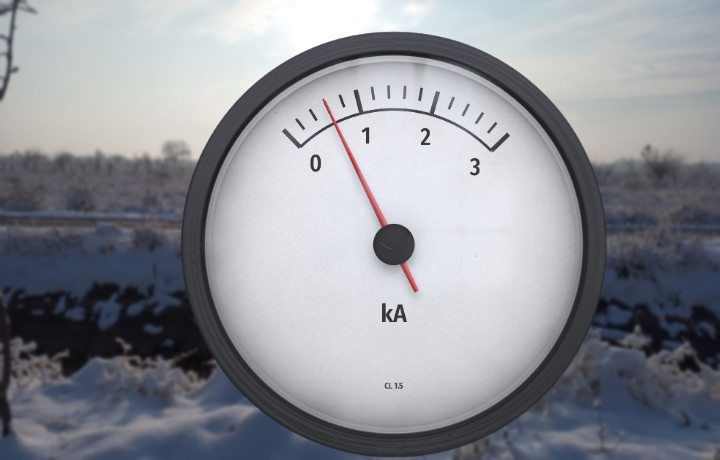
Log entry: 0.6 kA
